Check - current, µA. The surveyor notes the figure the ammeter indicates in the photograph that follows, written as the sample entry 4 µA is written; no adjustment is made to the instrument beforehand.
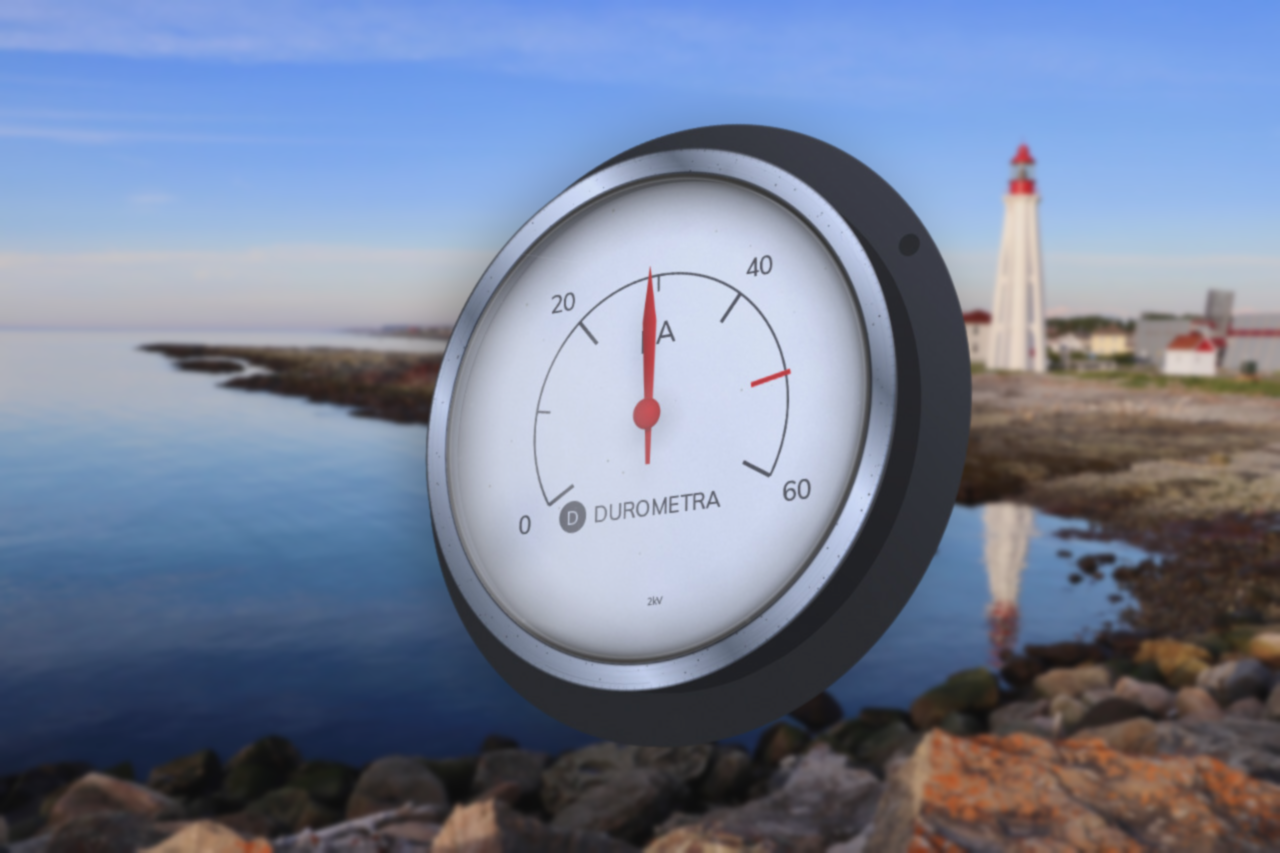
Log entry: 30 µA
